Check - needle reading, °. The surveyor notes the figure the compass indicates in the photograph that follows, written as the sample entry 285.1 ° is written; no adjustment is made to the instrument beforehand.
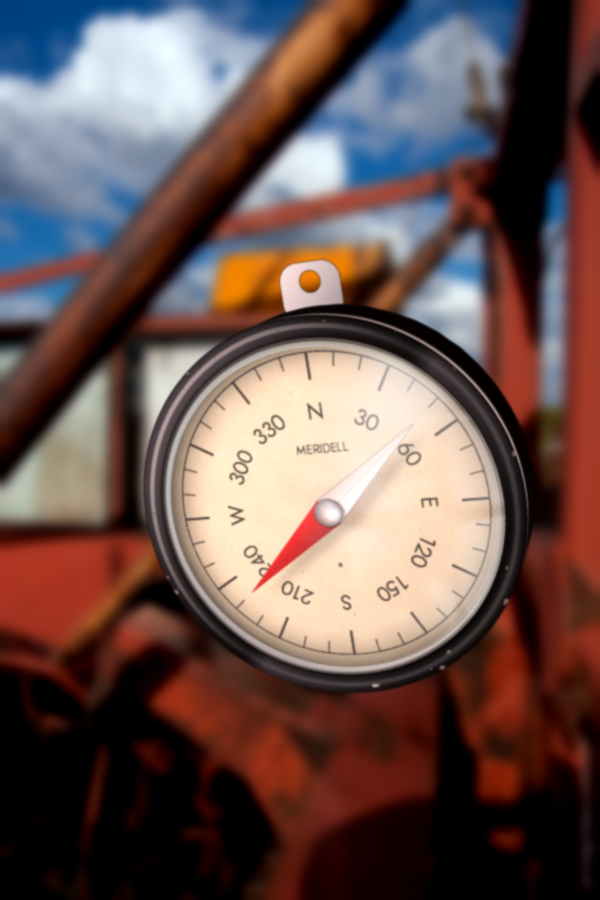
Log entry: 230 °
